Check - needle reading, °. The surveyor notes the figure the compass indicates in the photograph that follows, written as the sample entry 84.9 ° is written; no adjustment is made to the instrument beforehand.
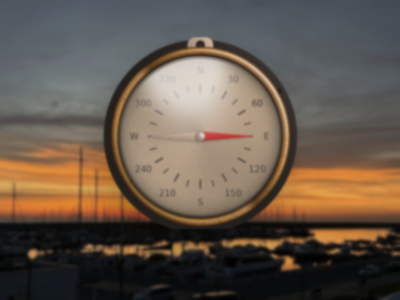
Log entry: 90 °
